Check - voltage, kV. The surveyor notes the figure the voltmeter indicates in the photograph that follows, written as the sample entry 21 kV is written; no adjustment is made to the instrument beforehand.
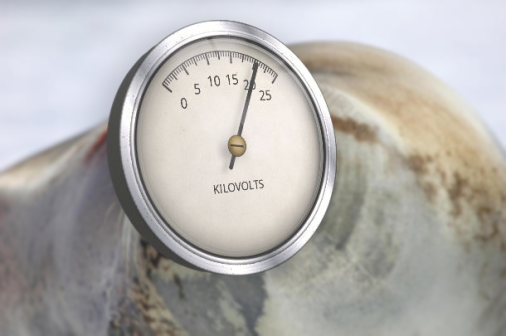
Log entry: 20 kV
